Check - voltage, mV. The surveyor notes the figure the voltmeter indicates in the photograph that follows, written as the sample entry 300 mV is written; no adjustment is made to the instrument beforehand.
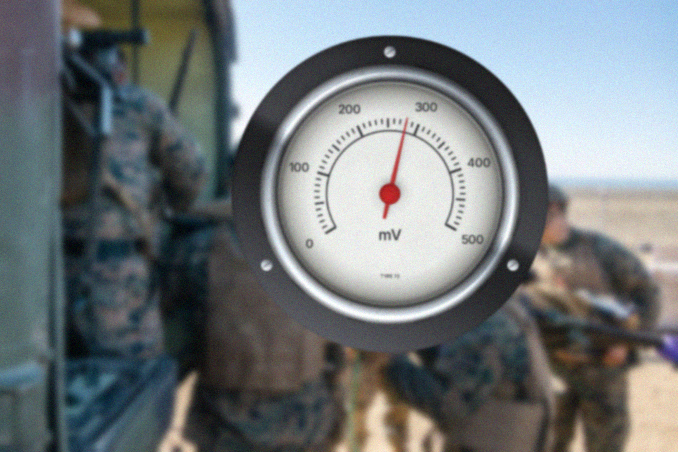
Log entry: 280 mV
